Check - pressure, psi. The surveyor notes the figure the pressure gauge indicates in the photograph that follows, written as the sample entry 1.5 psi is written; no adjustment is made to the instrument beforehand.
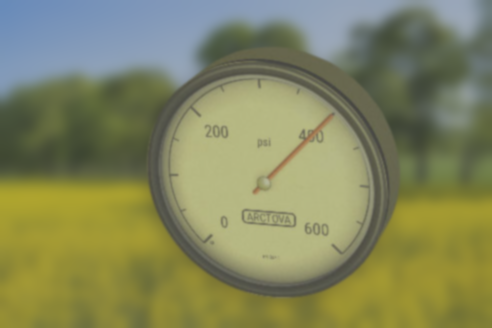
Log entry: 400 psi
